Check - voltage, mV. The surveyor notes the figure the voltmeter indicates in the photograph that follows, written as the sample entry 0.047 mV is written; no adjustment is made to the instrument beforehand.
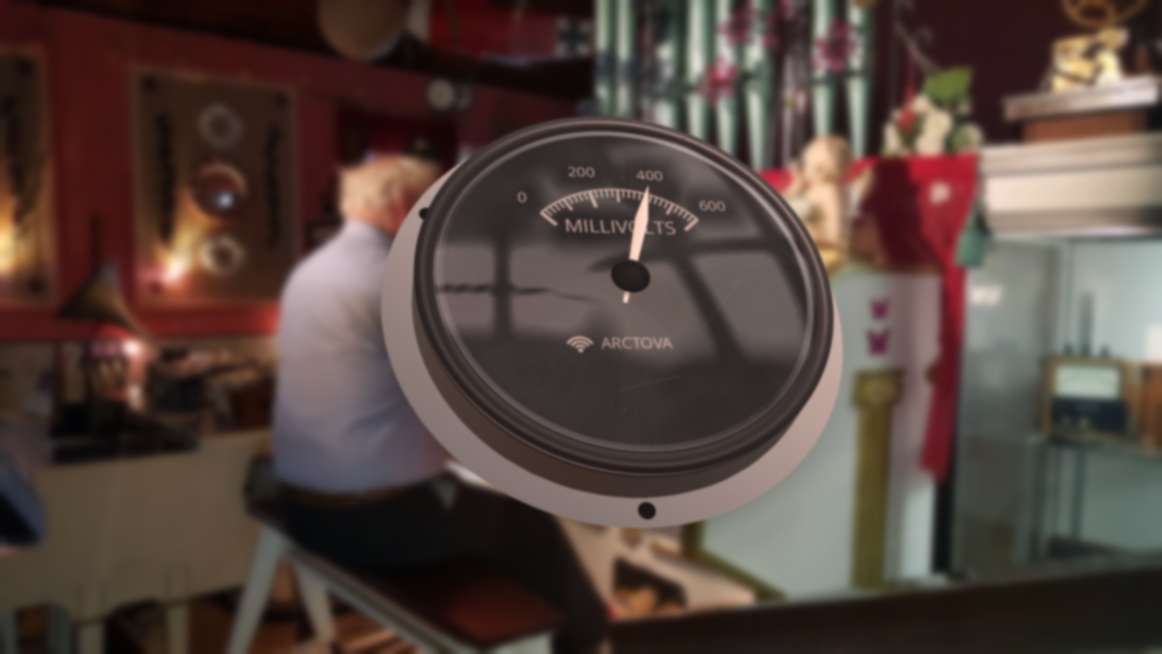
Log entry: 400 mV
